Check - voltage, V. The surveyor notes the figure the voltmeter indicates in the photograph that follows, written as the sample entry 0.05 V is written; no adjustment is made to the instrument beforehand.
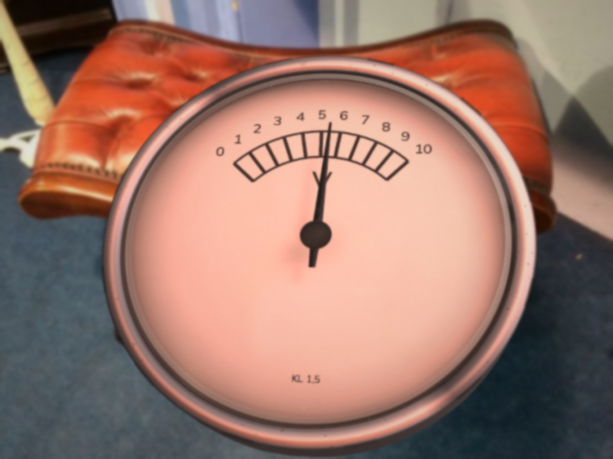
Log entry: 5.5 V
